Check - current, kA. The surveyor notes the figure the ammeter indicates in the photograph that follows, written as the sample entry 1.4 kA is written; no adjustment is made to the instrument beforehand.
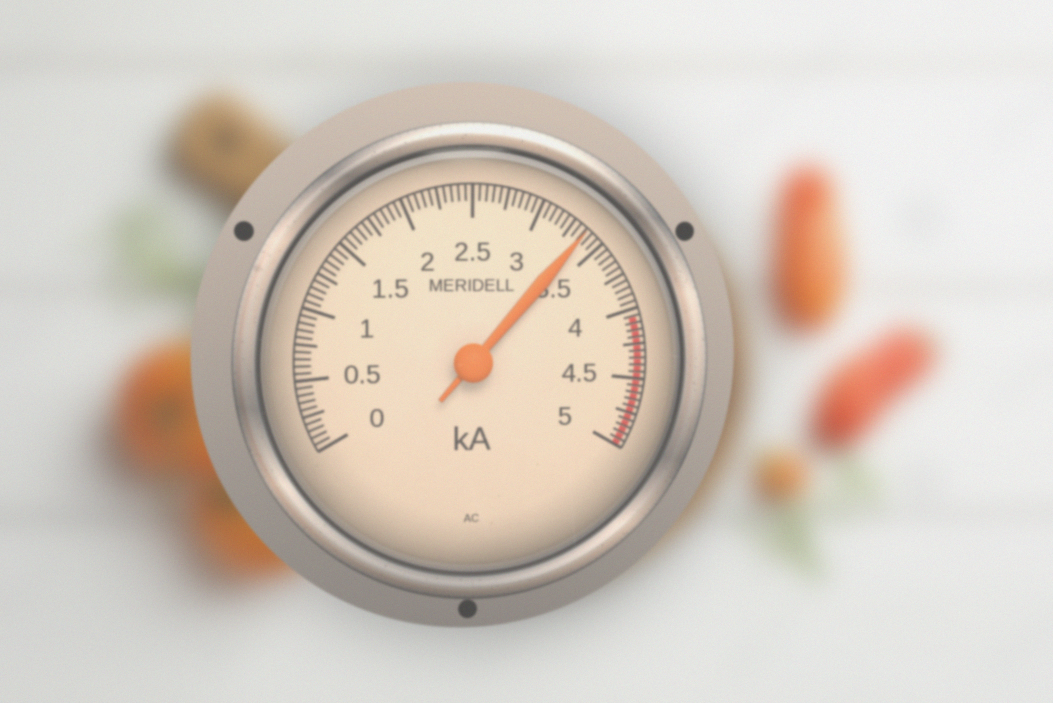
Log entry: 3.35 kA
